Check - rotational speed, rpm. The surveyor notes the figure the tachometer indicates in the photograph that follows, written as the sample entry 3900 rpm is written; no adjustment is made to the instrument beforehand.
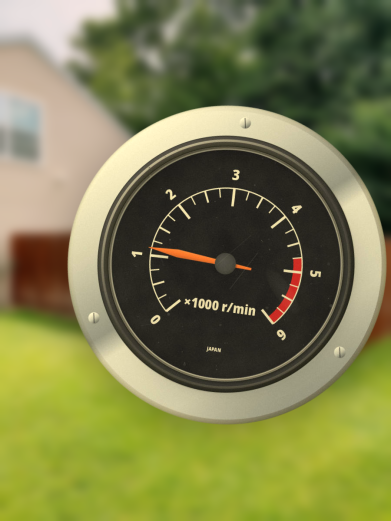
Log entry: 1125 rpm
